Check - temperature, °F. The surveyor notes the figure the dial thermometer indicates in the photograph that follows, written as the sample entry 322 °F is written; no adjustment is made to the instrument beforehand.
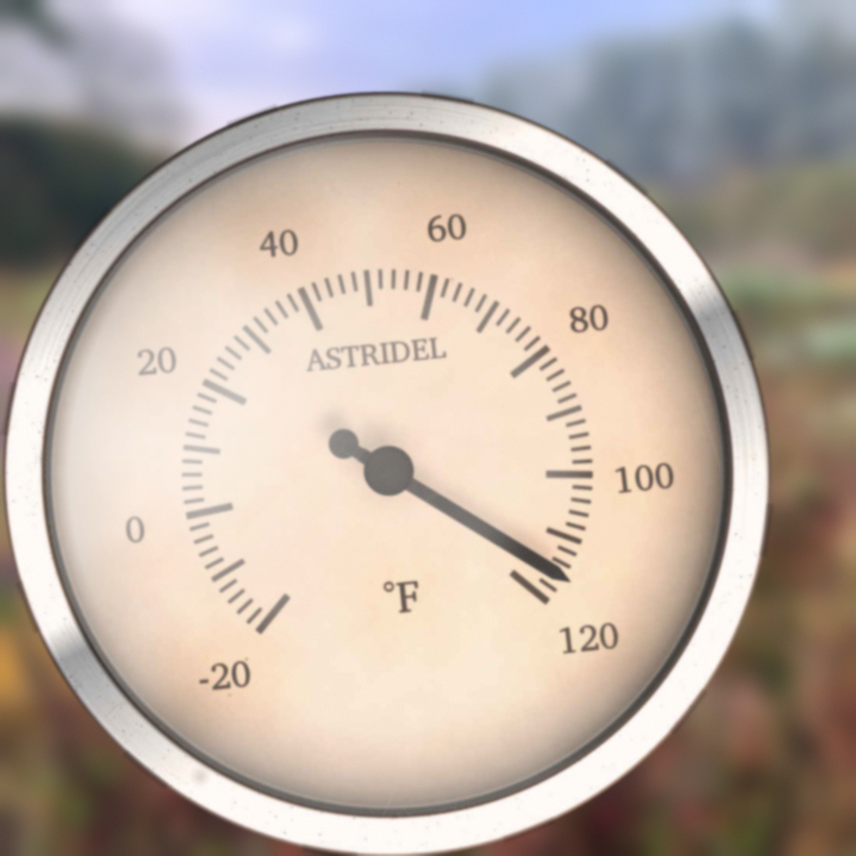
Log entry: 116 °F
